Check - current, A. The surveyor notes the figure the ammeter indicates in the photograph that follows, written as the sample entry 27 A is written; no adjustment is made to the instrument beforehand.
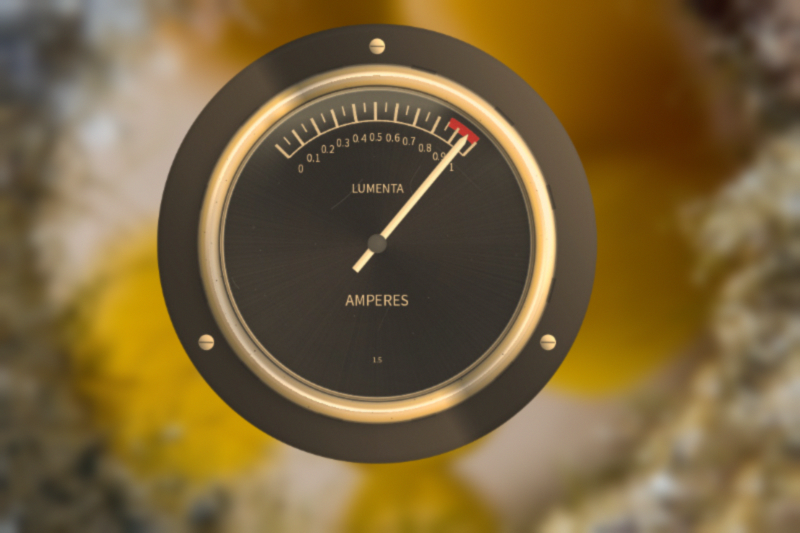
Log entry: 0.95 A
